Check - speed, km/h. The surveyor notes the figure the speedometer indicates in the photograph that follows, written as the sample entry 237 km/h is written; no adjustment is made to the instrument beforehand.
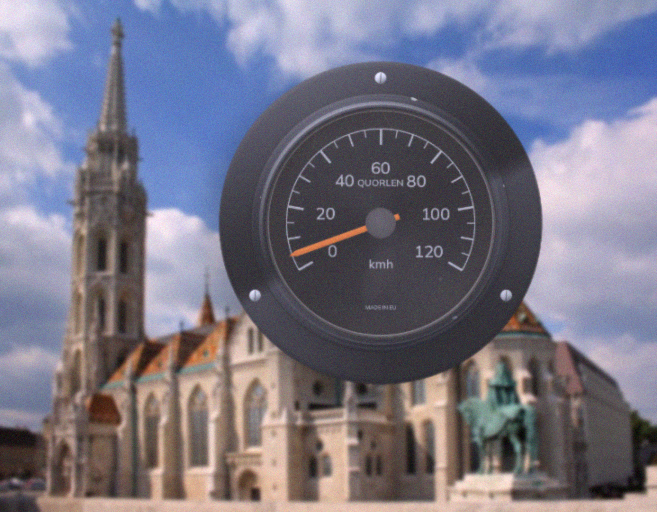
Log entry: 5 km/h
